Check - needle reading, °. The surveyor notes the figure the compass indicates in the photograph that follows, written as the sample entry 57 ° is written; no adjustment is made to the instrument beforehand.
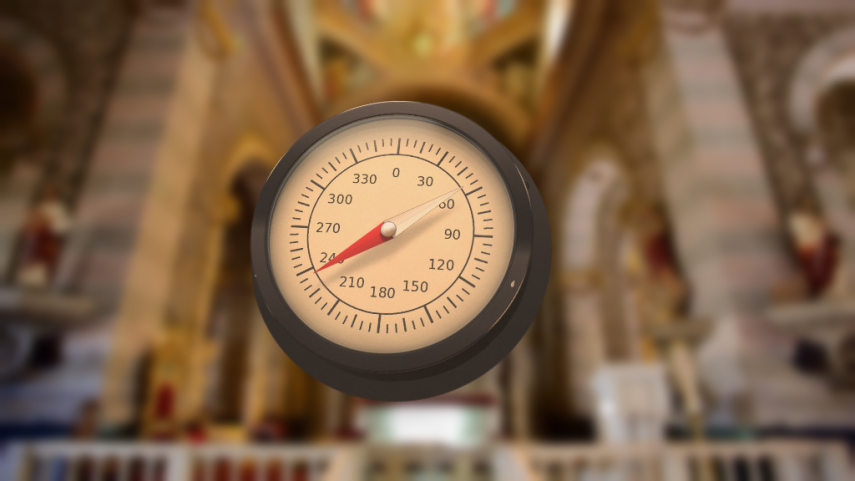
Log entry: 235 °
